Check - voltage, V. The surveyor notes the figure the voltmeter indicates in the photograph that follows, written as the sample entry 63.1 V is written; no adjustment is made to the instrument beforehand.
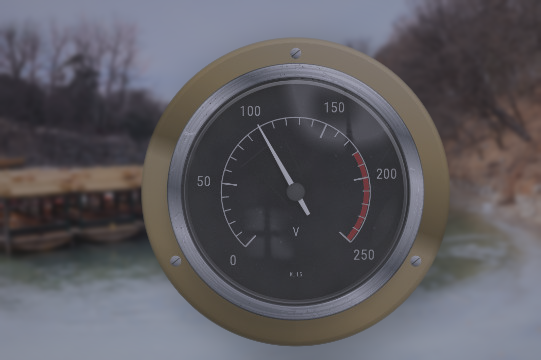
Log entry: 100 V
